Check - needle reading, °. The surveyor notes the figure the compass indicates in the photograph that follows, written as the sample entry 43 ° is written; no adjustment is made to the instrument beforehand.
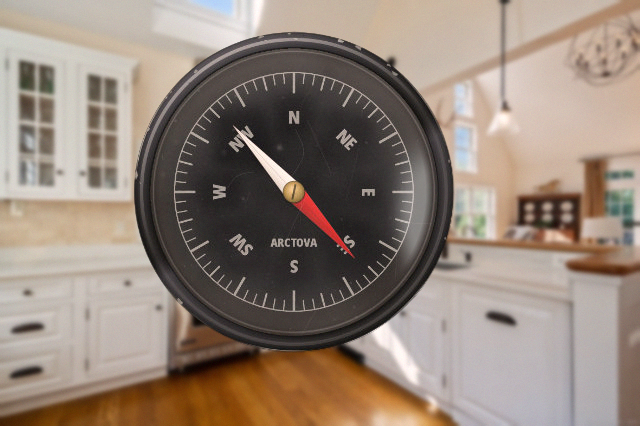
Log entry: 137.5 °
